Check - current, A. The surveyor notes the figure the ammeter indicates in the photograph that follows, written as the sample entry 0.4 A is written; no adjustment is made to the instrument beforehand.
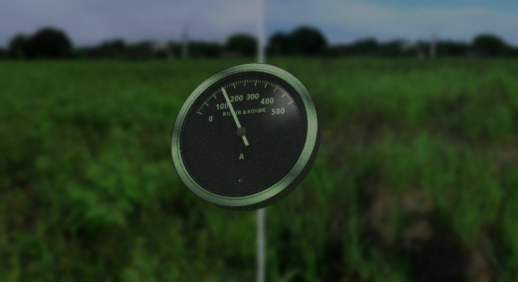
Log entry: 150 A
